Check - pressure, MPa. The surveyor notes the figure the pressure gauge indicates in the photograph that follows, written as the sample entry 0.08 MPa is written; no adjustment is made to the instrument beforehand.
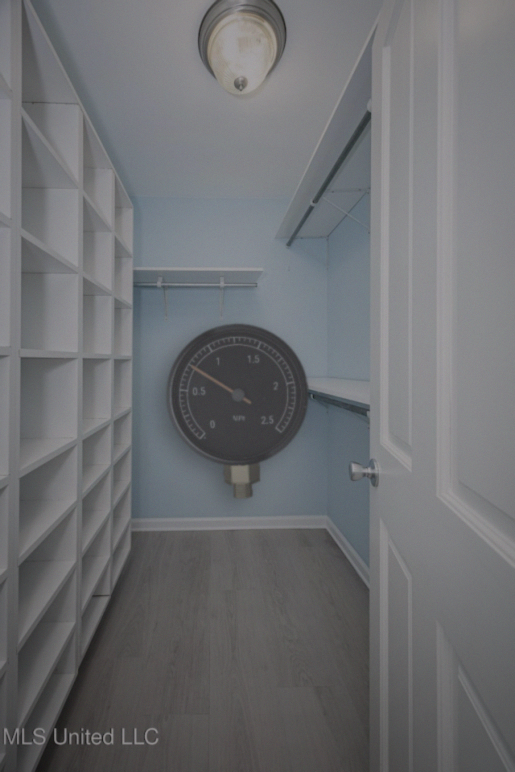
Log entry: 0.75 MPa
